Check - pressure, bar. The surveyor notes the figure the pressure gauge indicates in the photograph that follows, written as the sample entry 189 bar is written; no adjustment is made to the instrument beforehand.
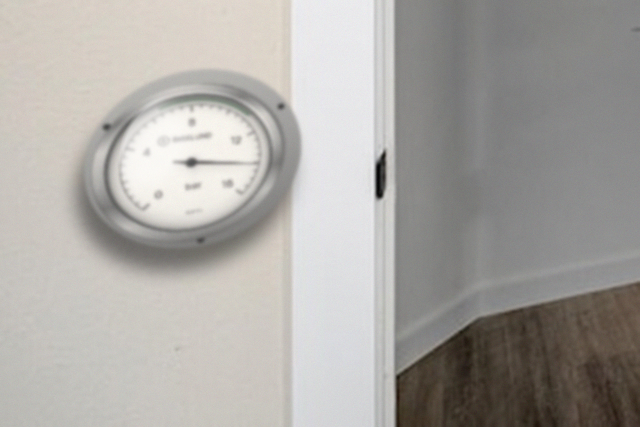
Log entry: 14 bar
